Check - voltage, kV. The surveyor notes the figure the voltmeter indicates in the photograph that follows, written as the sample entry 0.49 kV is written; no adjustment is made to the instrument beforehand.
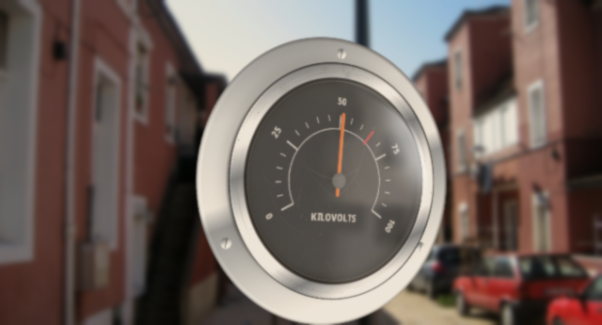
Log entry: 50 kV
